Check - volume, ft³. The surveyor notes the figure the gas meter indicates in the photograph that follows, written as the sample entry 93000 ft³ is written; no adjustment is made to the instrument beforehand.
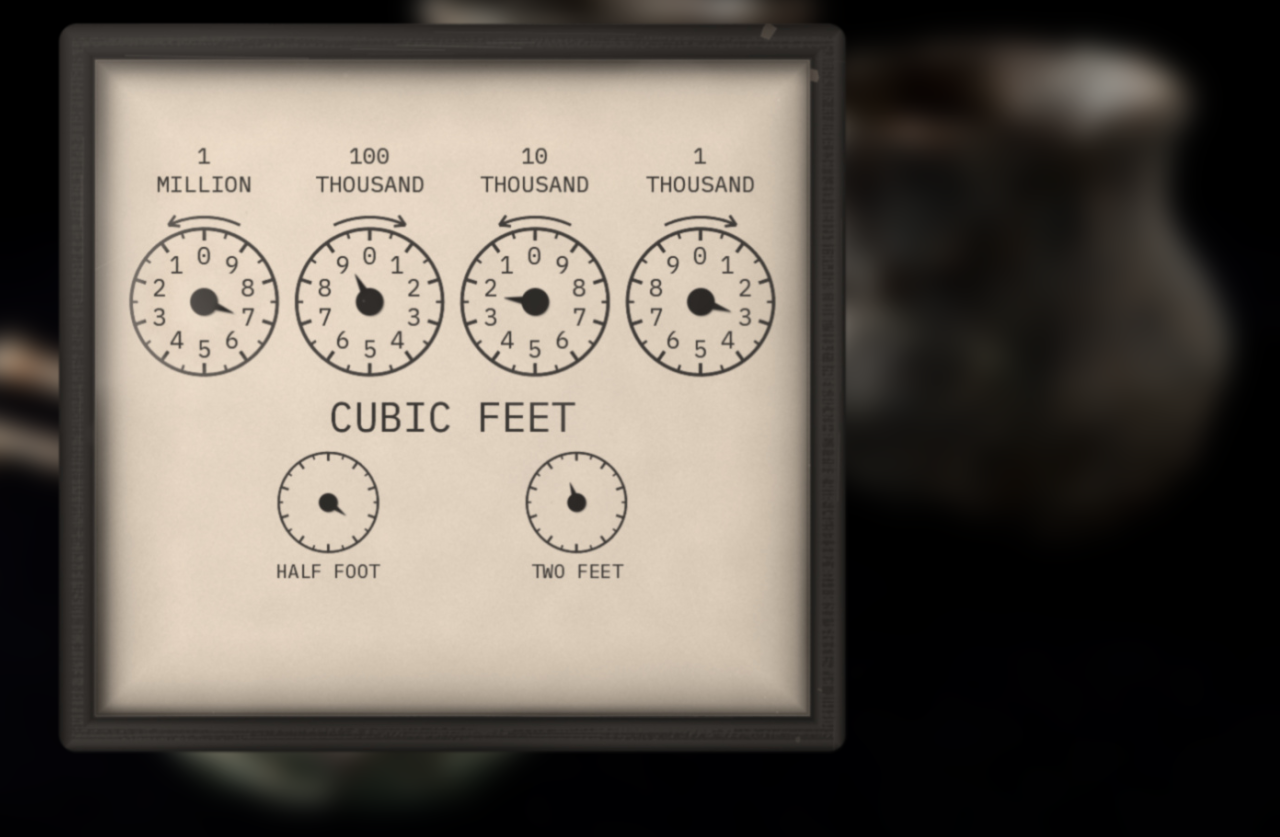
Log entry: 692300 ft³
